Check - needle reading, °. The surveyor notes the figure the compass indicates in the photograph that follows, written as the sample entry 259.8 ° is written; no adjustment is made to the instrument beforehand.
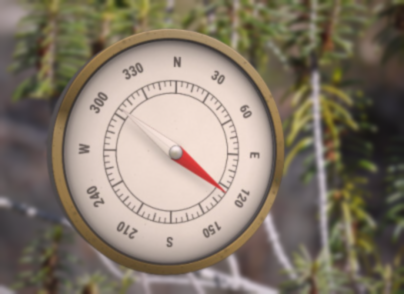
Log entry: 125 °
